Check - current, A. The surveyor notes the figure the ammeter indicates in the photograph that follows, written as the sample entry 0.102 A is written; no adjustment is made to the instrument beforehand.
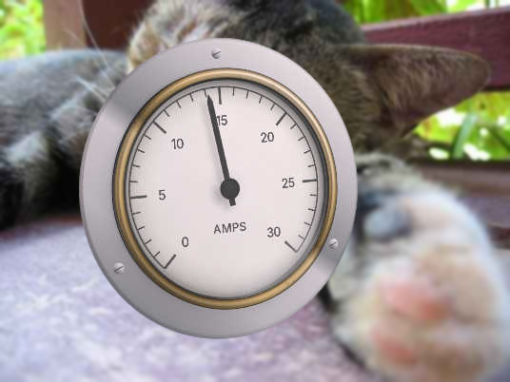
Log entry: 14 A
